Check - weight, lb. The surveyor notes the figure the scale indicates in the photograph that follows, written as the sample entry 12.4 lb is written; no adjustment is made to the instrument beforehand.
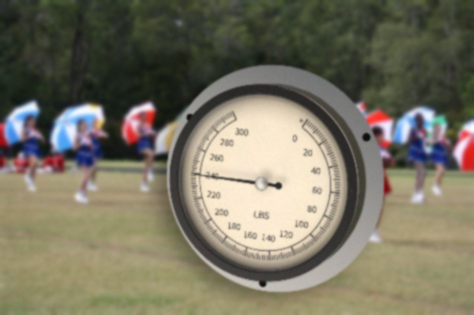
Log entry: 240 lb
